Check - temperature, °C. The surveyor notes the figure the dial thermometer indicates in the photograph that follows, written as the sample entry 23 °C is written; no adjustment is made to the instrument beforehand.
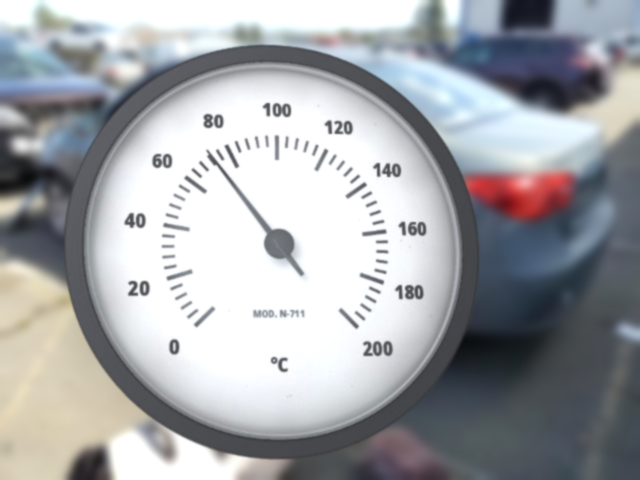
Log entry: 72 °C
